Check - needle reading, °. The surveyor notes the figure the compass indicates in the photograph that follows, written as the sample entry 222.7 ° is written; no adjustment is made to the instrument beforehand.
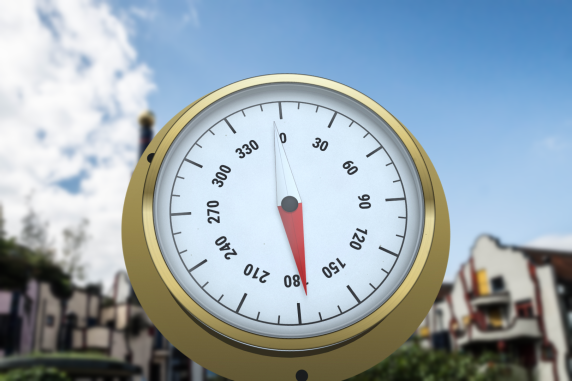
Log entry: 175 °
